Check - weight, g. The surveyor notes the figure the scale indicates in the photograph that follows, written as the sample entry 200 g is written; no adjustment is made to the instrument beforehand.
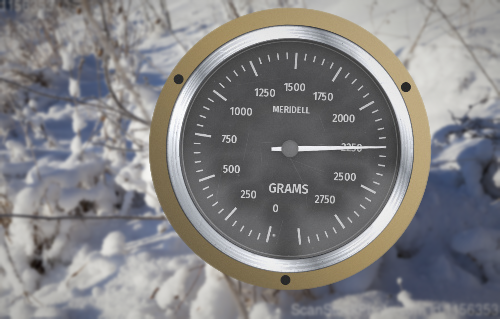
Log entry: 2250 g
